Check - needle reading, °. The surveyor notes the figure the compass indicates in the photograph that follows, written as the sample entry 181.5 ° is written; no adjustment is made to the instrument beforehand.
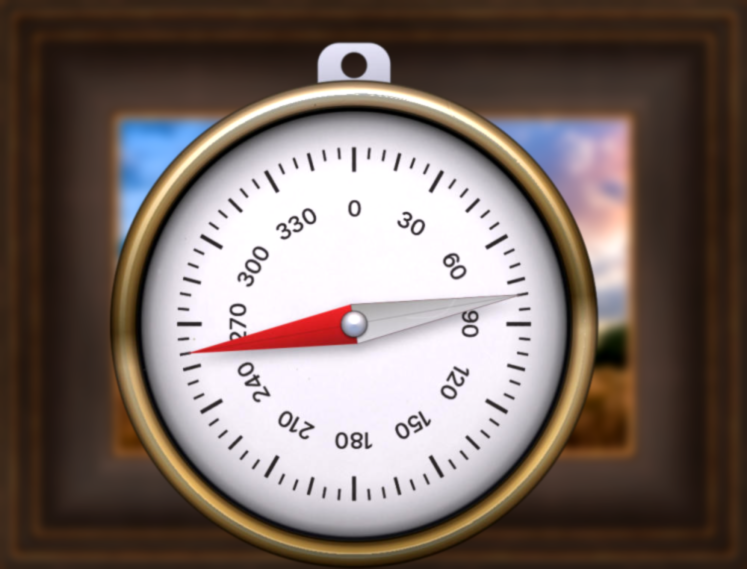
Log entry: 260 °
